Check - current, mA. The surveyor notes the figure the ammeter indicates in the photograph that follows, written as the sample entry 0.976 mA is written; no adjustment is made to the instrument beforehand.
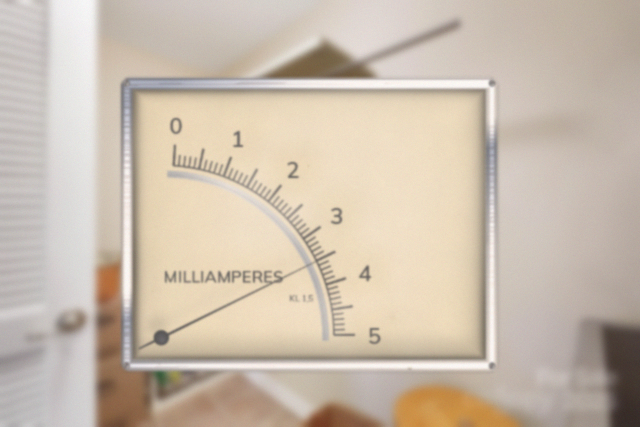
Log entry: 3.5 mA
